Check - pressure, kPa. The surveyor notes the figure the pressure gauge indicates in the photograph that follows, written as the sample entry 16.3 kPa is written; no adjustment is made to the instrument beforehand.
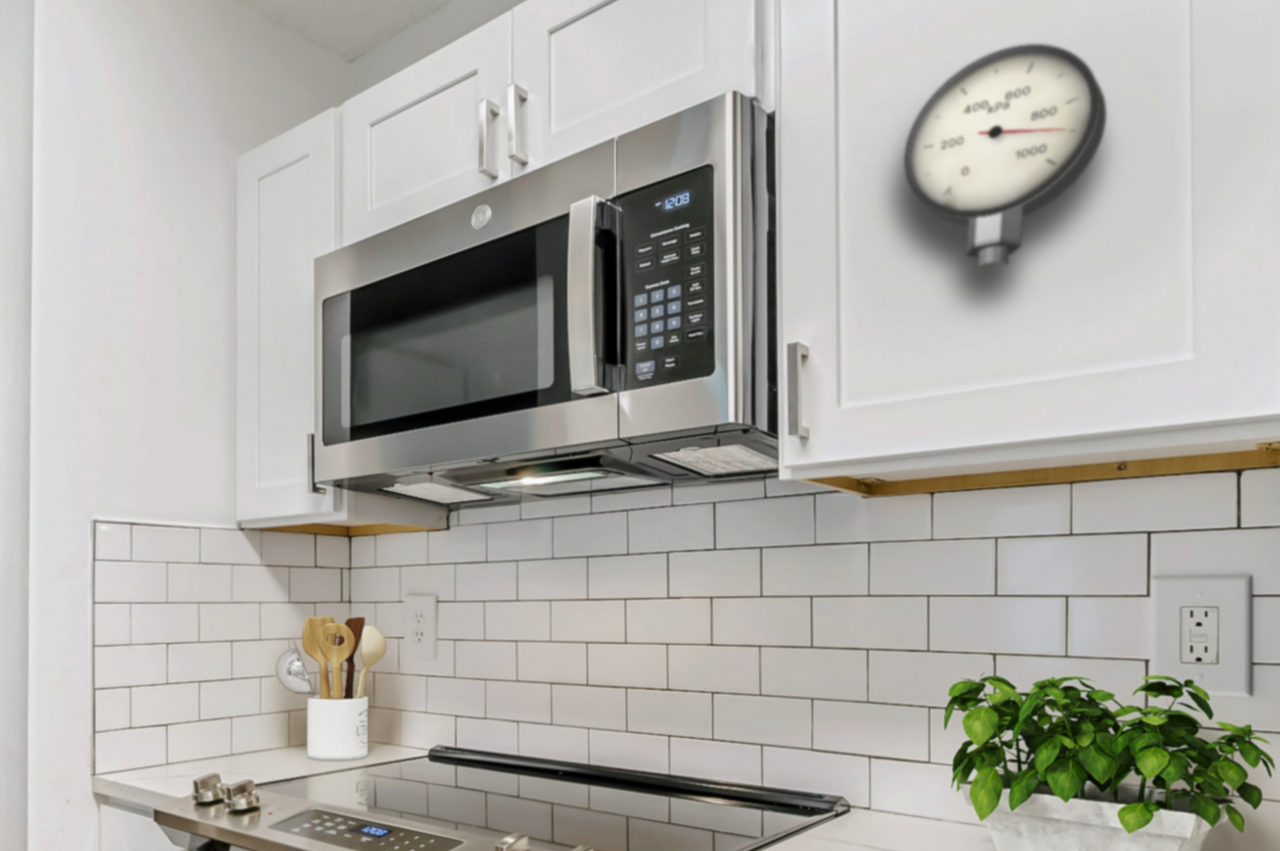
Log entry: 900 kPa
